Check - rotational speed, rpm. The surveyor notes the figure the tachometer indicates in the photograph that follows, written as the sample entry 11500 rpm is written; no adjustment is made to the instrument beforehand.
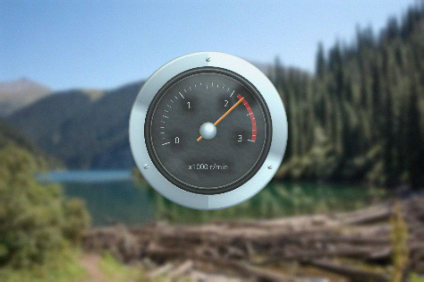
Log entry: 2200 rpm
